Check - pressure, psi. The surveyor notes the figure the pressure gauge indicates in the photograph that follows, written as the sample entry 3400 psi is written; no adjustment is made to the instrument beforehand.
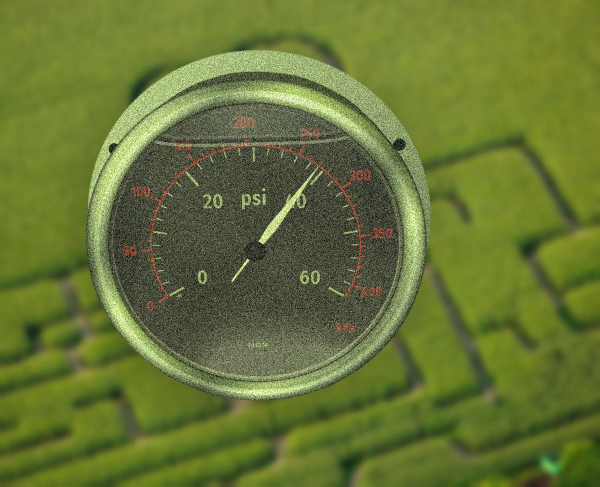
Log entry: 39 psi
